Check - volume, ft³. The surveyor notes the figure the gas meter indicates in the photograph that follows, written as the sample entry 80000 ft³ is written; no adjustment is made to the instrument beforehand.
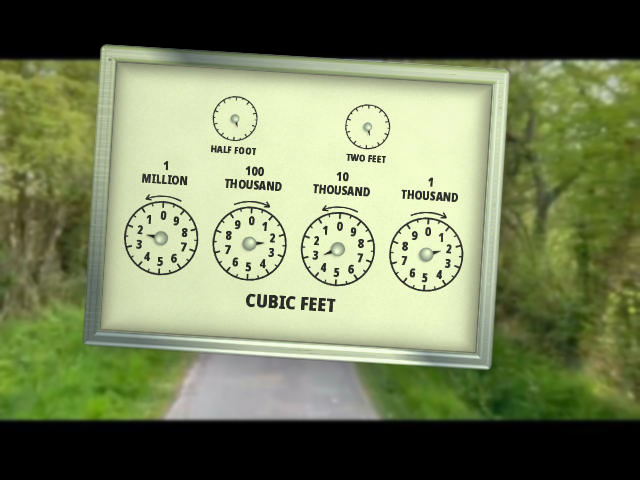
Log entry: 223200 ft³
